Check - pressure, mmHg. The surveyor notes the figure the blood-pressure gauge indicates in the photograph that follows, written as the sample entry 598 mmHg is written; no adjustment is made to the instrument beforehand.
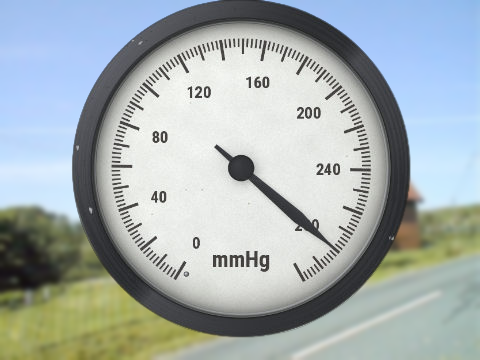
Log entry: 280 mmHg
